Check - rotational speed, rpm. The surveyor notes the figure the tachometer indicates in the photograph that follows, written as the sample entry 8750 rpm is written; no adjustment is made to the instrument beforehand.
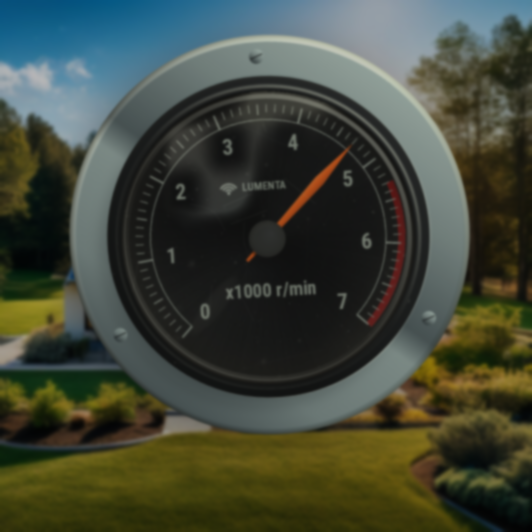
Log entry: 4700 rpm
